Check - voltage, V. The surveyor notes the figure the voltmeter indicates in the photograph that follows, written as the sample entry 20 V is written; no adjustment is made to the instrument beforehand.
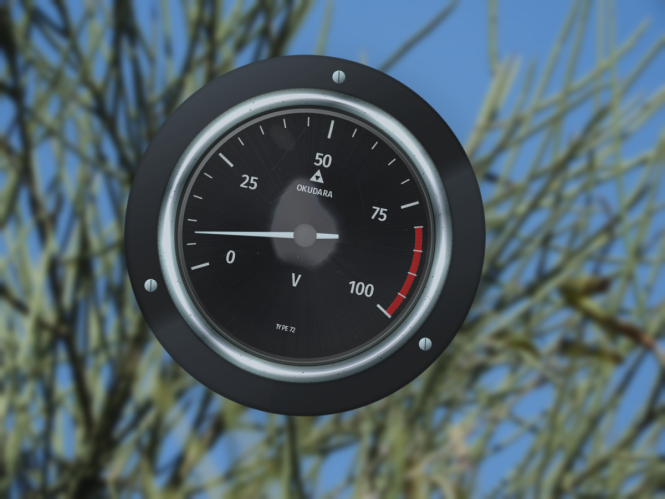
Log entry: 7.5 V
